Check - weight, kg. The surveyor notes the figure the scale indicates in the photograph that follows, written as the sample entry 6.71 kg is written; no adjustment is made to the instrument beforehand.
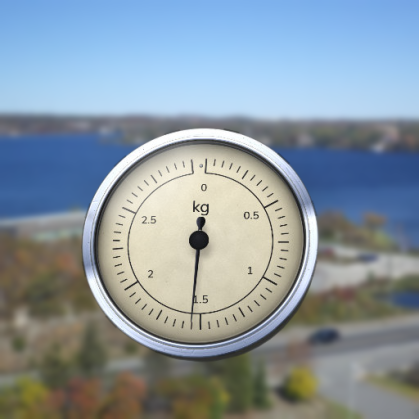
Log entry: 1.55 kg
